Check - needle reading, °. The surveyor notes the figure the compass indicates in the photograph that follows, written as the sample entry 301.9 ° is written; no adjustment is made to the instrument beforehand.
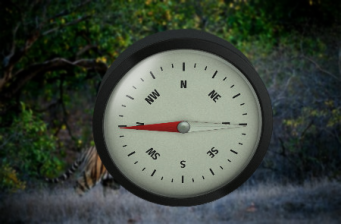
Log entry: 270 °
